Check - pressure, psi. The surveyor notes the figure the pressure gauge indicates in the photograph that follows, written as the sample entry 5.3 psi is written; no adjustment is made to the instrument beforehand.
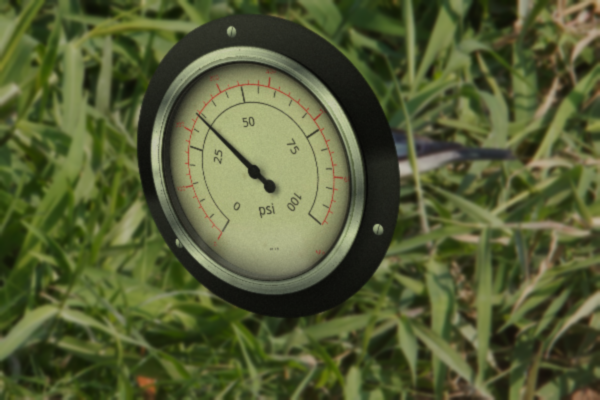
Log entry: 35 psi
